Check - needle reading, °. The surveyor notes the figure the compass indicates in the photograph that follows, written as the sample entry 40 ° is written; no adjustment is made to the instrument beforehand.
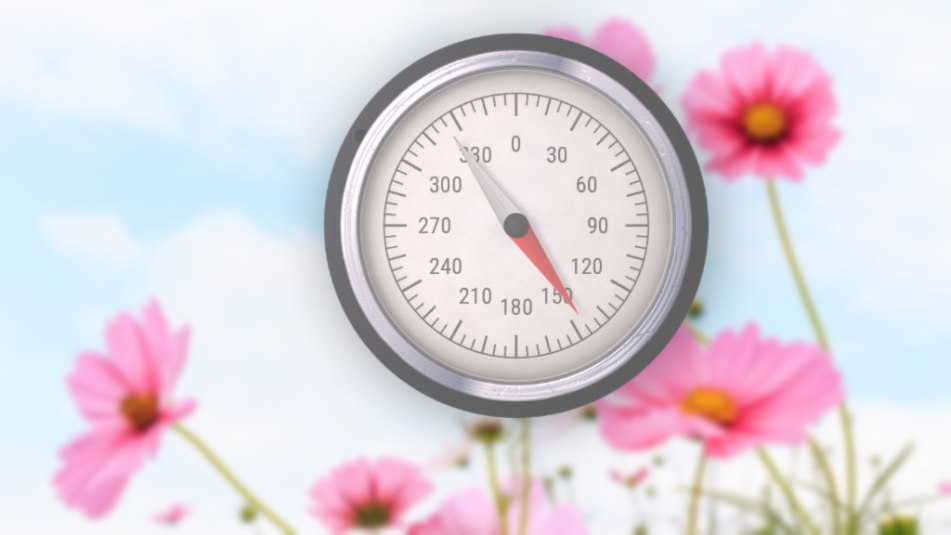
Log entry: 145 °
